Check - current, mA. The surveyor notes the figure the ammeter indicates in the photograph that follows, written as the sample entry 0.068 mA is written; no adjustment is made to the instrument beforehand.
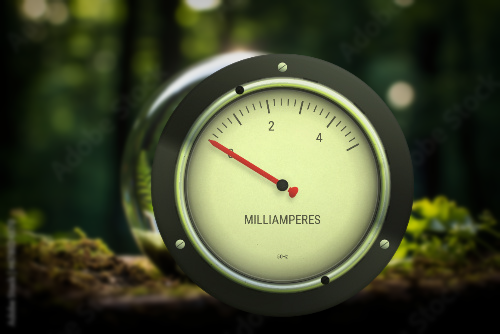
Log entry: 0 mA
